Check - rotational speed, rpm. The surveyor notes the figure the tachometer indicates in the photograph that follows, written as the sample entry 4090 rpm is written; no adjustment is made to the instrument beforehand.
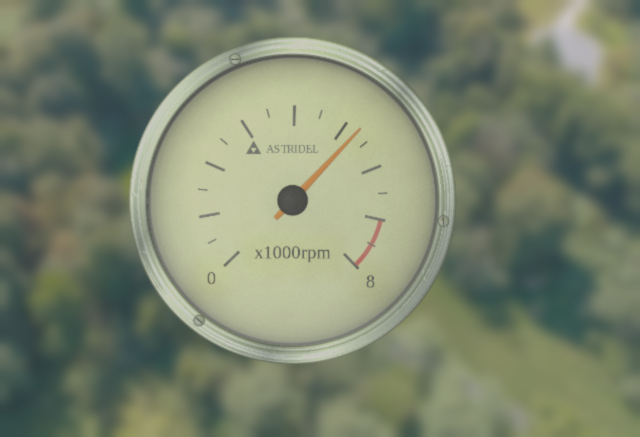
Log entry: 5250 rpm
